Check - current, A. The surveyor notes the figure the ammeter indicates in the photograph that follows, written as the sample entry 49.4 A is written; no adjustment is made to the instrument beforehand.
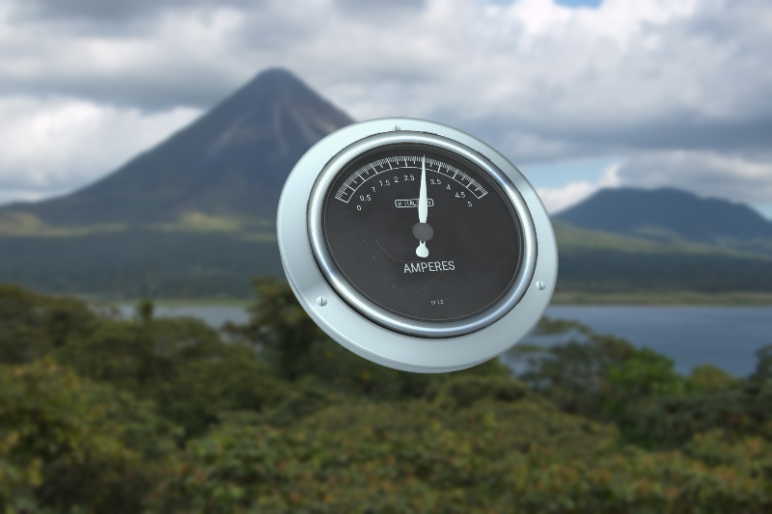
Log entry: 3 A
